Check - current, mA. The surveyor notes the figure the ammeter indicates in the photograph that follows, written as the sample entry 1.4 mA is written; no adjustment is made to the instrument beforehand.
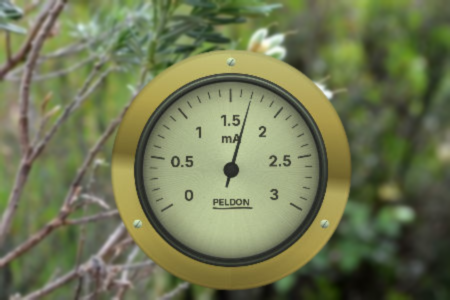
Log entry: 1.7 mA
